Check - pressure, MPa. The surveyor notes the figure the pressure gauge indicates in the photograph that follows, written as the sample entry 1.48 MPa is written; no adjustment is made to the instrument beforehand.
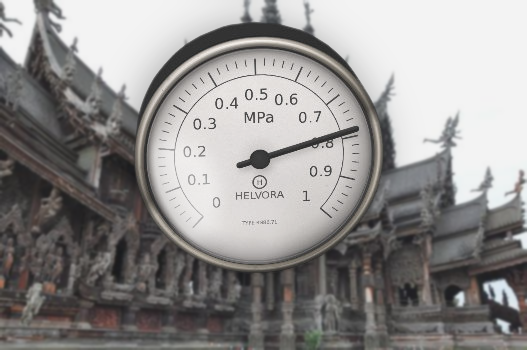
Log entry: 0.78 MPa
